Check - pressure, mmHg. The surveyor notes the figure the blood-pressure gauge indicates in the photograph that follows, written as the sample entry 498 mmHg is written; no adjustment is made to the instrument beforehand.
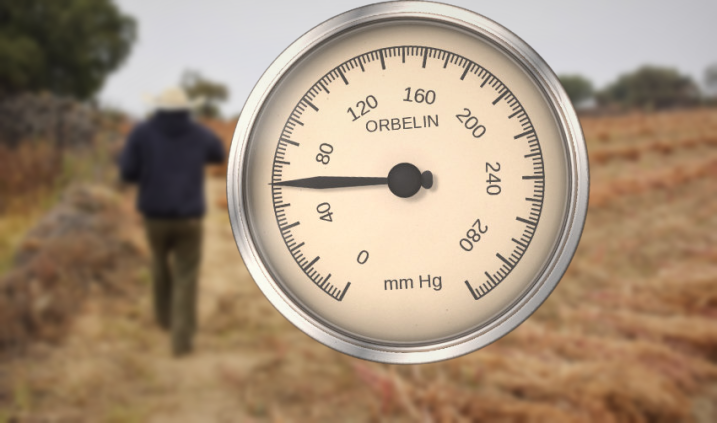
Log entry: 60 mmHg
